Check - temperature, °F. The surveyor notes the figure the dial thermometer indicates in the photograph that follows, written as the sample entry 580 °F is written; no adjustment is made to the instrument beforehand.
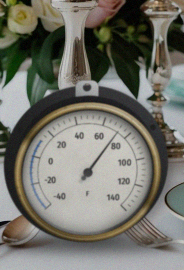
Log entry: 72 °F
